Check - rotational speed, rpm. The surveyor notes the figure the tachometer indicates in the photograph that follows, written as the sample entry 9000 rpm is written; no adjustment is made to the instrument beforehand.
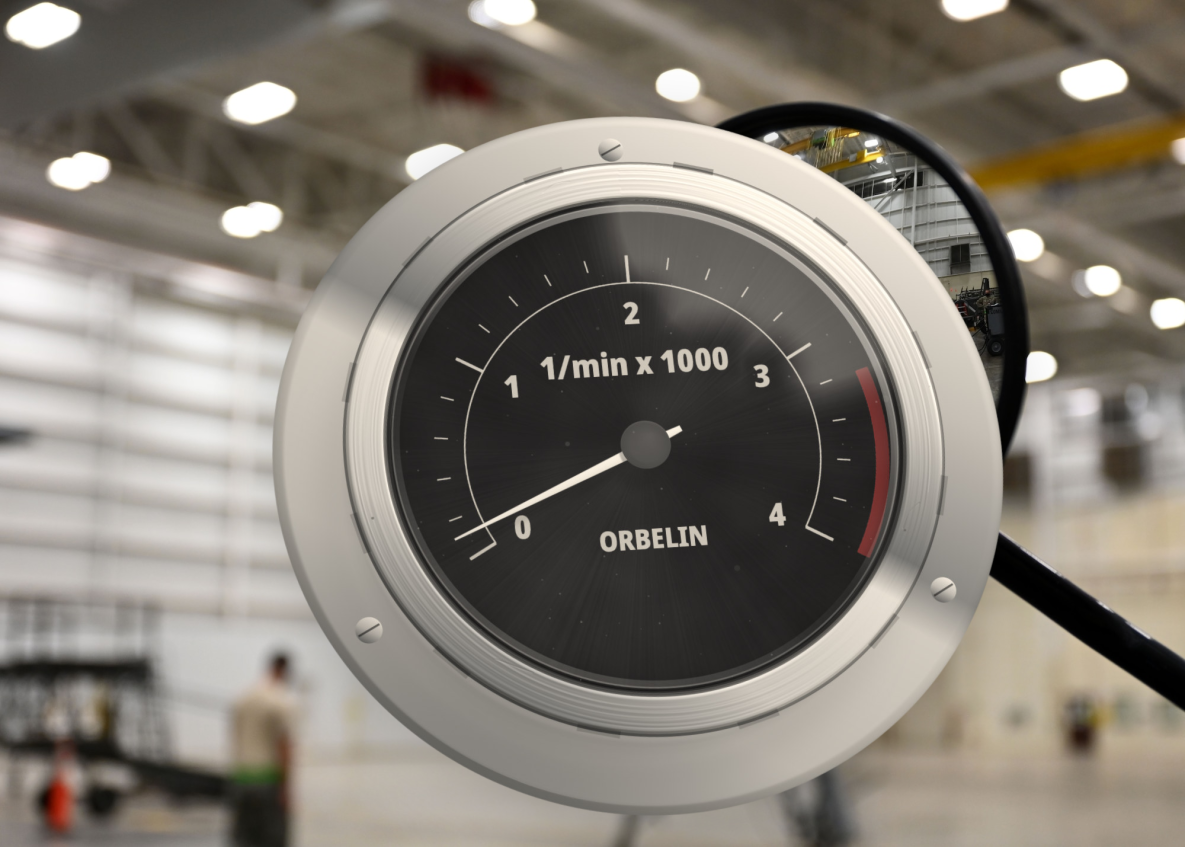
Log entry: 100 rpm
